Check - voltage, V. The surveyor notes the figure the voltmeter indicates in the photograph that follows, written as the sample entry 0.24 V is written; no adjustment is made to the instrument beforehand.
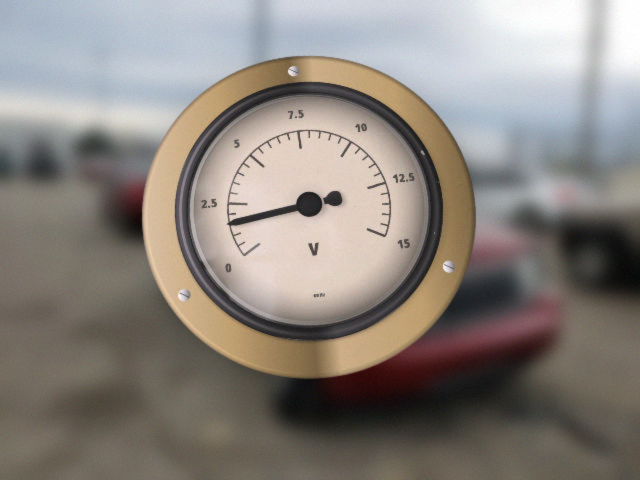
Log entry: 1.5 V
